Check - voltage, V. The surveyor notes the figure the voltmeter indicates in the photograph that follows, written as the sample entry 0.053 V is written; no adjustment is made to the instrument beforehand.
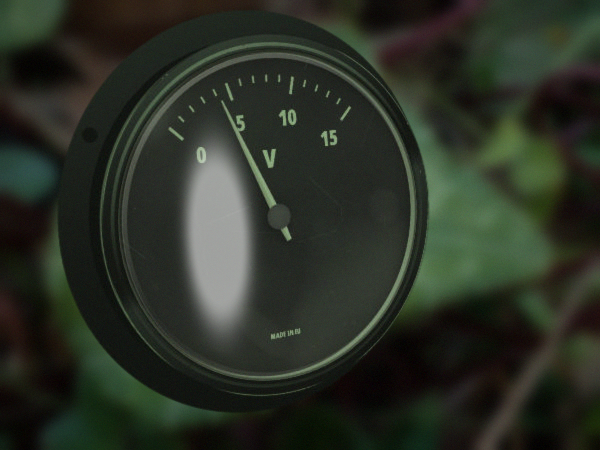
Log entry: 4 V
